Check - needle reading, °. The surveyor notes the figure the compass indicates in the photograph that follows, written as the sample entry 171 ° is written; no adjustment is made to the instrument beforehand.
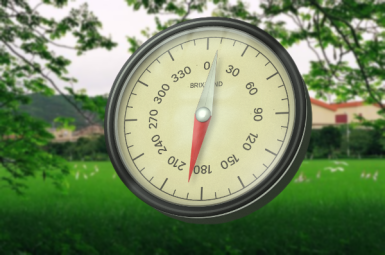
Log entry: 190 °
